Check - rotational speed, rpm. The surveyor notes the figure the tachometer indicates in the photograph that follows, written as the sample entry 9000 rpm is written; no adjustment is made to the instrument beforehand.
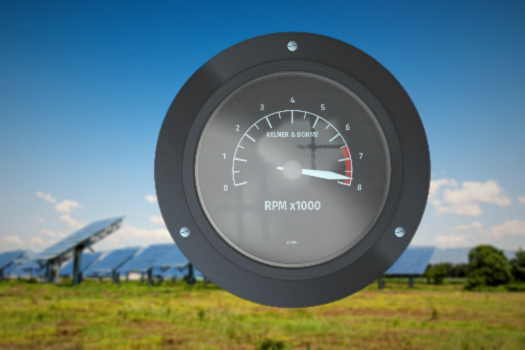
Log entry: 7750 rpm
